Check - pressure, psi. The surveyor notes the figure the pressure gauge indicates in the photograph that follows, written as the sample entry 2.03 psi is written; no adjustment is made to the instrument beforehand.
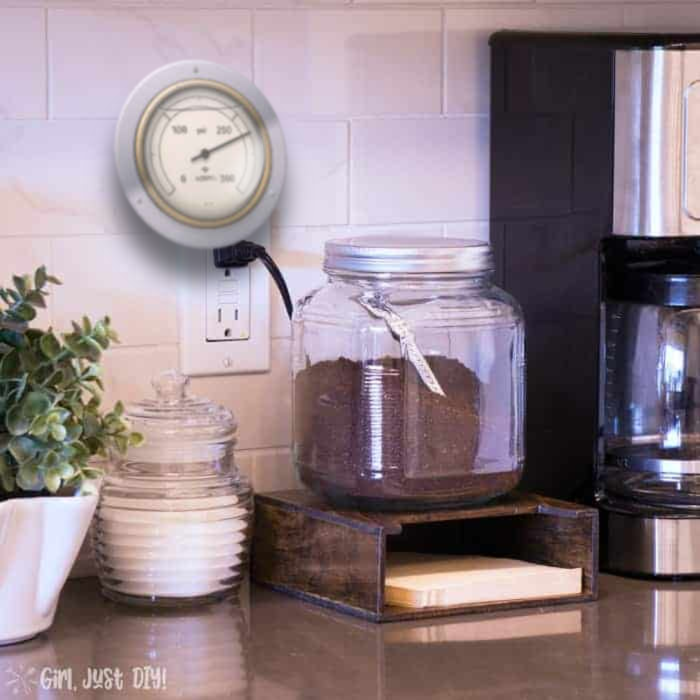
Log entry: 225 psi
